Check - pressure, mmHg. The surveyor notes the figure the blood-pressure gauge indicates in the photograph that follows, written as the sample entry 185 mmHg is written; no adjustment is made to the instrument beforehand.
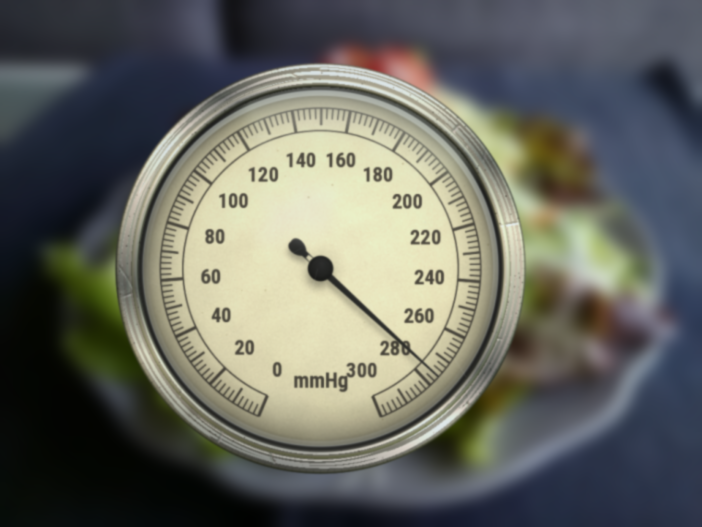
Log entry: 276 mmHg
